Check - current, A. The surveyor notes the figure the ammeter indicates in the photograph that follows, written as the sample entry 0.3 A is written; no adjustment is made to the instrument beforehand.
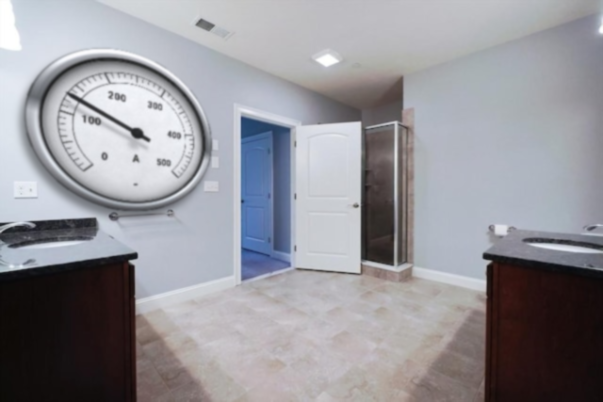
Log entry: 130 A
